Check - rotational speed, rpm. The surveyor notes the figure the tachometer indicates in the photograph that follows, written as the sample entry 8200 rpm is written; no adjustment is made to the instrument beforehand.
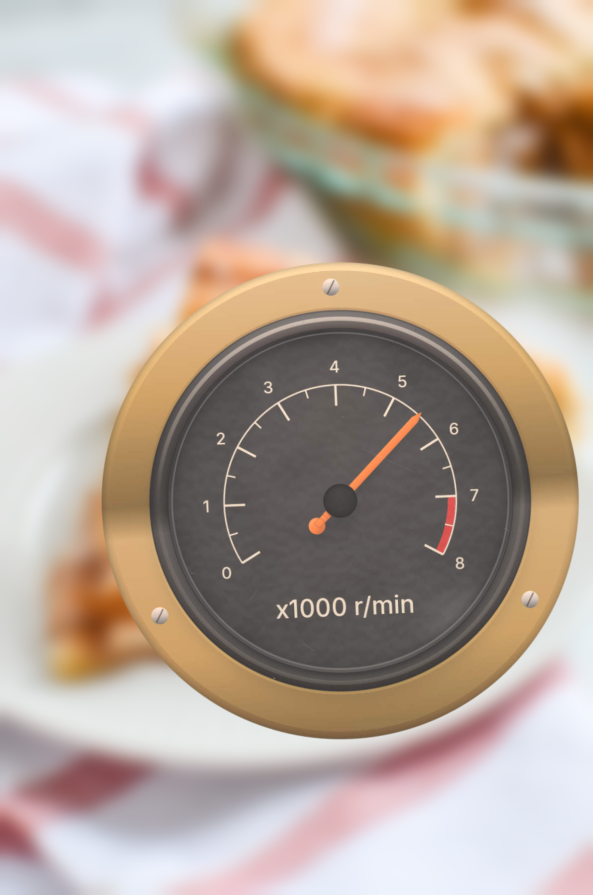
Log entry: 5500 rpm
